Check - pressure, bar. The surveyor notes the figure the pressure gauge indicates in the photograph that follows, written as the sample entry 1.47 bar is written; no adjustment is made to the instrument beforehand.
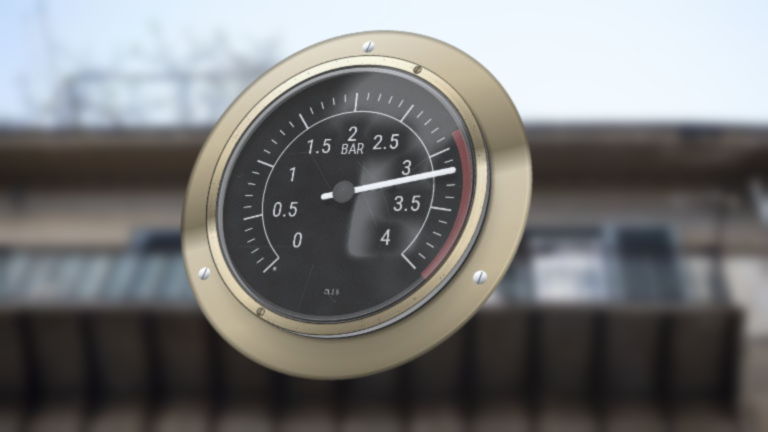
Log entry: 3.2 bar
